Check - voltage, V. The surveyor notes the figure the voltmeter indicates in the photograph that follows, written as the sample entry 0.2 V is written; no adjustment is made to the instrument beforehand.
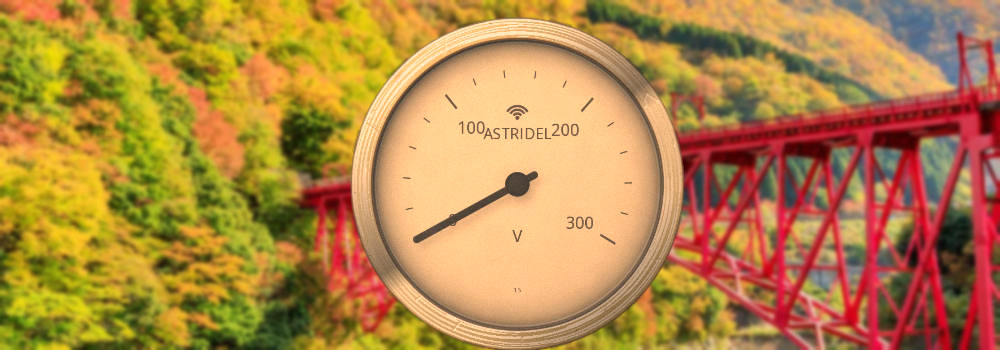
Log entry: 0 V
